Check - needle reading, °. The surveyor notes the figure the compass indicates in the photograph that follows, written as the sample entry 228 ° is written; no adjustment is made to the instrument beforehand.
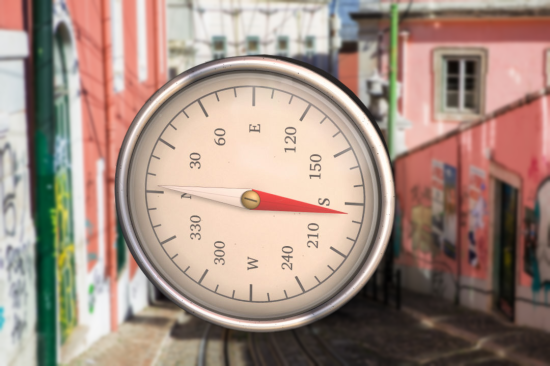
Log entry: 185 °
